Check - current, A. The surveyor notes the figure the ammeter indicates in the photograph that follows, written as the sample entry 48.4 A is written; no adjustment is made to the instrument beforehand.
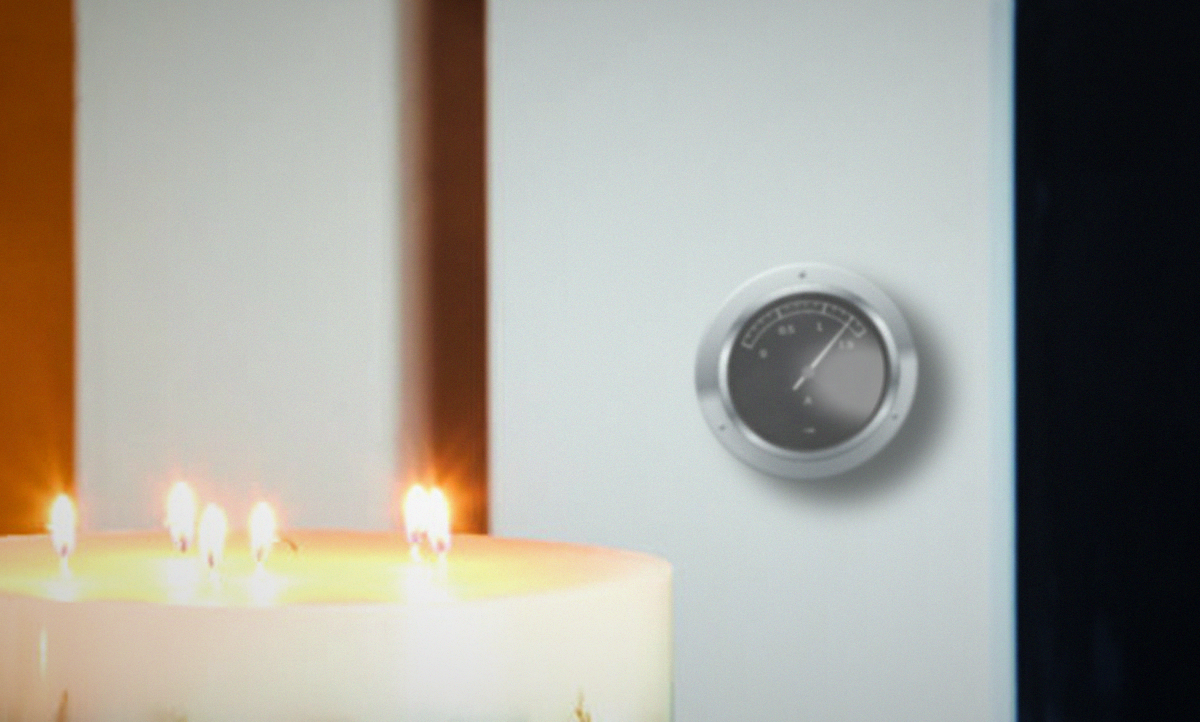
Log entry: 1.3 A
